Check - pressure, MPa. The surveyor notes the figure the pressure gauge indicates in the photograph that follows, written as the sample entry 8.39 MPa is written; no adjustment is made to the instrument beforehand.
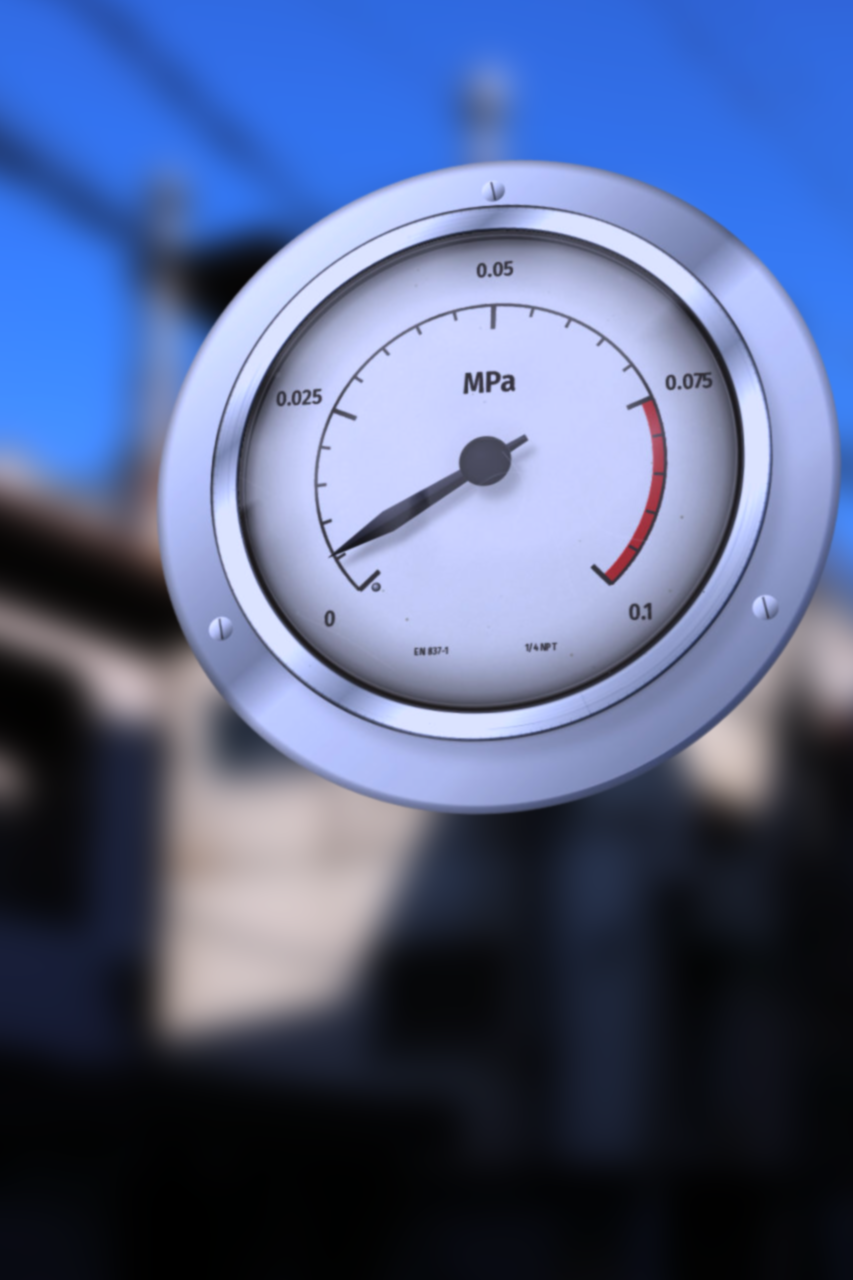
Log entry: 0.005 MPa
